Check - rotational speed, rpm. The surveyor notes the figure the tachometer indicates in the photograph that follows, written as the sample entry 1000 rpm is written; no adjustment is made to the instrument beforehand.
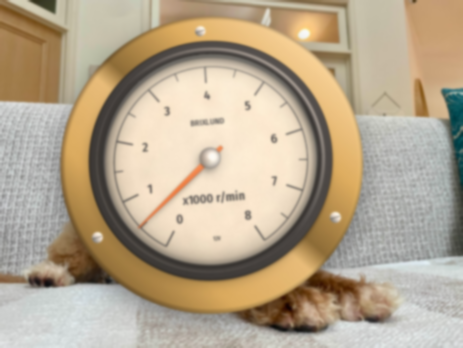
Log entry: 500 rpm
